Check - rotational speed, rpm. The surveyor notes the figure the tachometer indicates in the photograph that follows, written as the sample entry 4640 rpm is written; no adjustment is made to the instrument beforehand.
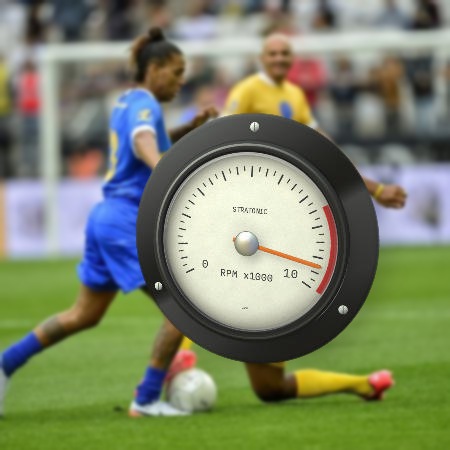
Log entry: 9250 rpm
